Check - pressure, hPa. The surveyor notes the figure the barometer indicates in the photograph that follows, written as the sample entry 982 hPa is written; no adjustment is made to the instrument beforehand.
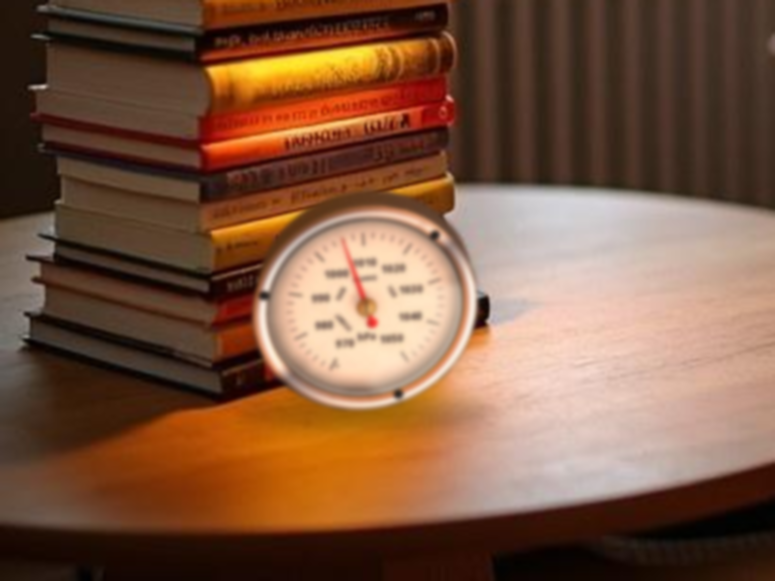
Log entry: 1006 hPa
